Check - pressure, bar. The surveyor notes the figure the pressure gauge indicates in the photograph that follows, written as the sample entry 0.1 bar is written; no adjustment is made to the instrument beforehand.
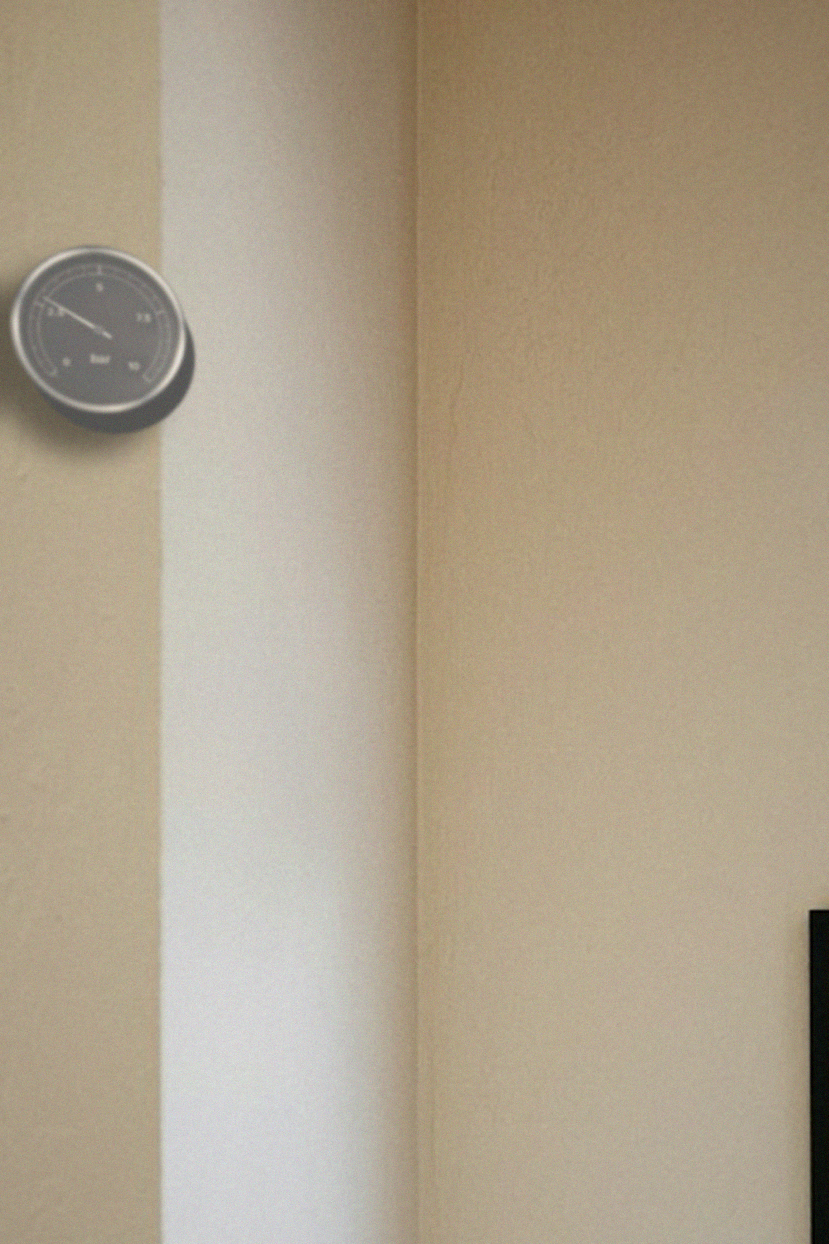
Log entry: 2.75 bar
